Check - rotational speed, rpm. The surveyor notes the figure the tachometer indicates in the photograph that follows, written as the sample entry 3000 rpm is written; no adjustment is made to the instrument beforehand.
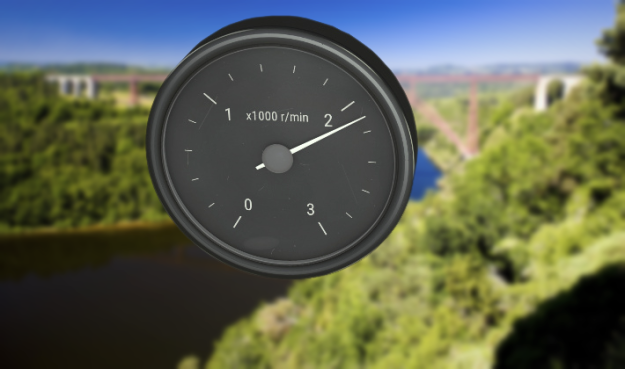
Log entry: 2100 rpm
